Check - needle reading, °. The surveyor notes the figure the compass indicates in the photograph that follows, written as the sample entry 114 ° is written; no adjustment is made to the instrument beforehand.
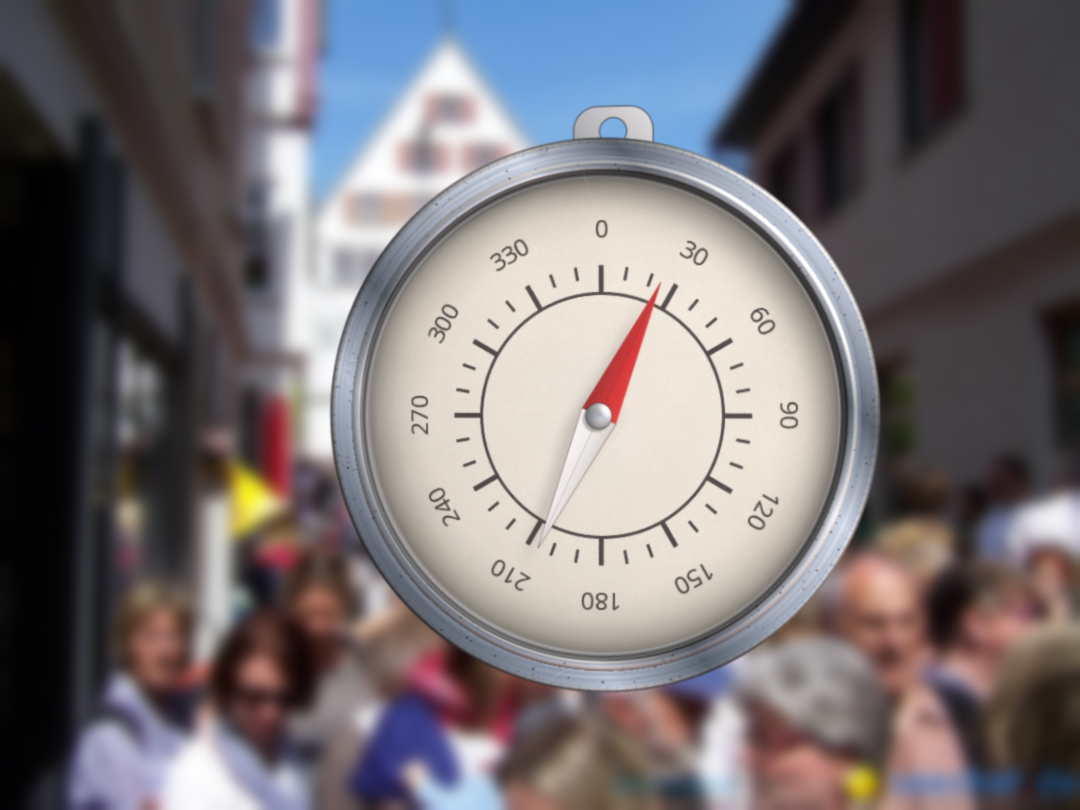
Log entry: 25 °
